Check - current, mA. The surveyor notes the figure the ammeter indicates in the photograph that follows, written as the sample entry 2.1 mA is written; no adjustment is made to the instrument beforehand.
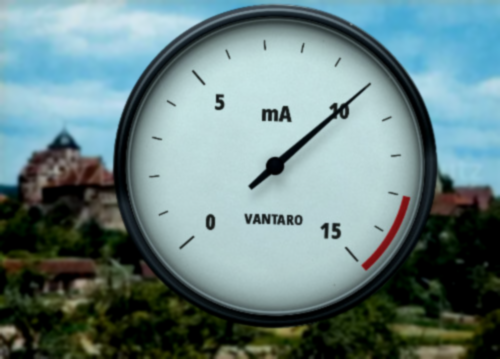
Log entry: 10 mA
